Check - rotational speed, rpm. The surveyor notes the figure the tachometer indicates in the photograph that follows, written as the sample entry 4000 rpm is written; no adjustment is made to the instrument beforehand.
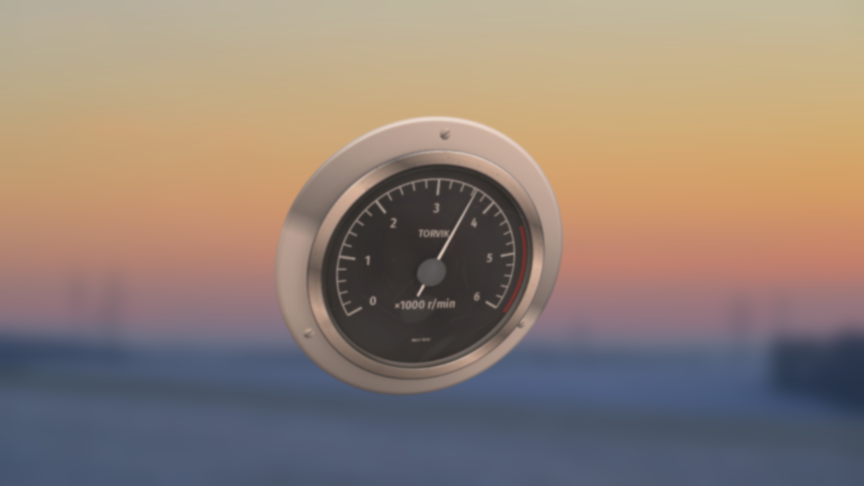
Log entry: 3600 rpm
